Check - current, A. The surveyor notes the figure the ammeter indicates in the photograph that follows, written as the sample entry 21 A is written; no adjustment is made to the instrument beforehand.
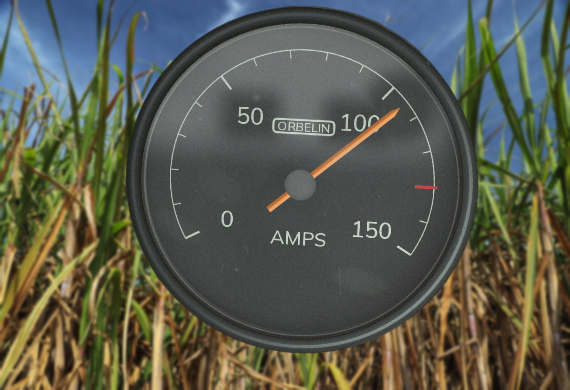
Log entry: 105 A
